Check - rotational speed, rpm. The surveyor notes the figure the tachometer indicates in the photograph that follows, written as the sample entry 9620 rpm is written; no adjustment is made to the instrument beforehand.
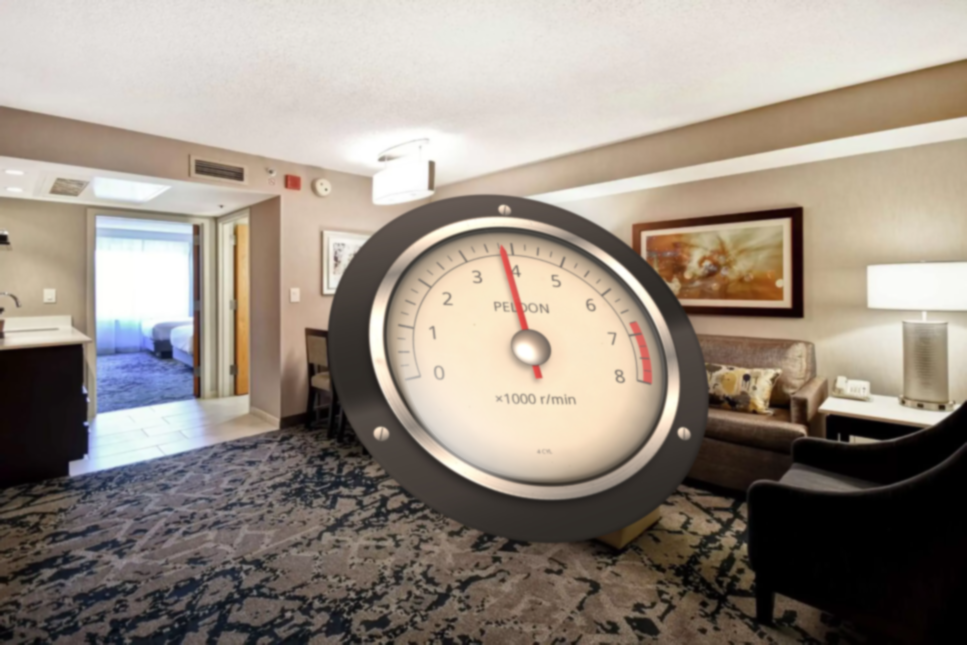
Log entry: 3750 rpm
